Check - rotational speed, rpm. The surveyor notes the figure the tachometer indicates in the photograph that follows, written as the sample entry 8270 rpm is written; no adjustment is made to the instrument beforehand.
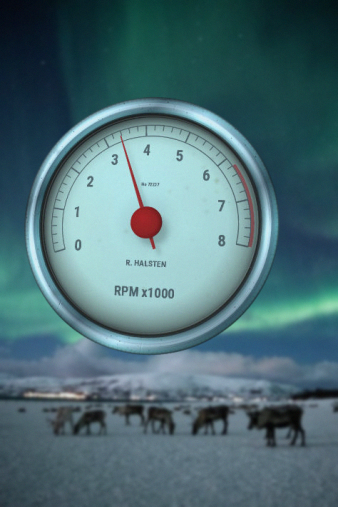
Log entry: 3400 rpm
